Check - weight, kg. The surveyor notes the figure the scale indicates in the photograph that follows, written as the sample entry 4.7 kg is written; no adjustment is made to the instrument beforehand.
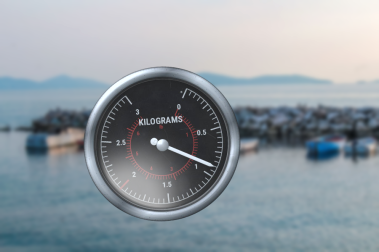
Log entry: 0.9 kg
